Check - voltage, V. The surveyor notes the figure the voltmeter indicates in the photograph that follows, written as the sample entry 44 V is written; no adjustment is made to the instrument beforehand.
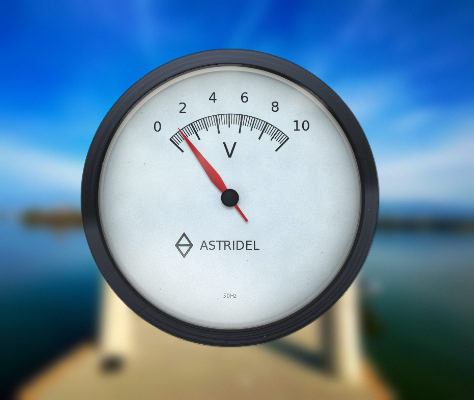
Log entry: 1 V
